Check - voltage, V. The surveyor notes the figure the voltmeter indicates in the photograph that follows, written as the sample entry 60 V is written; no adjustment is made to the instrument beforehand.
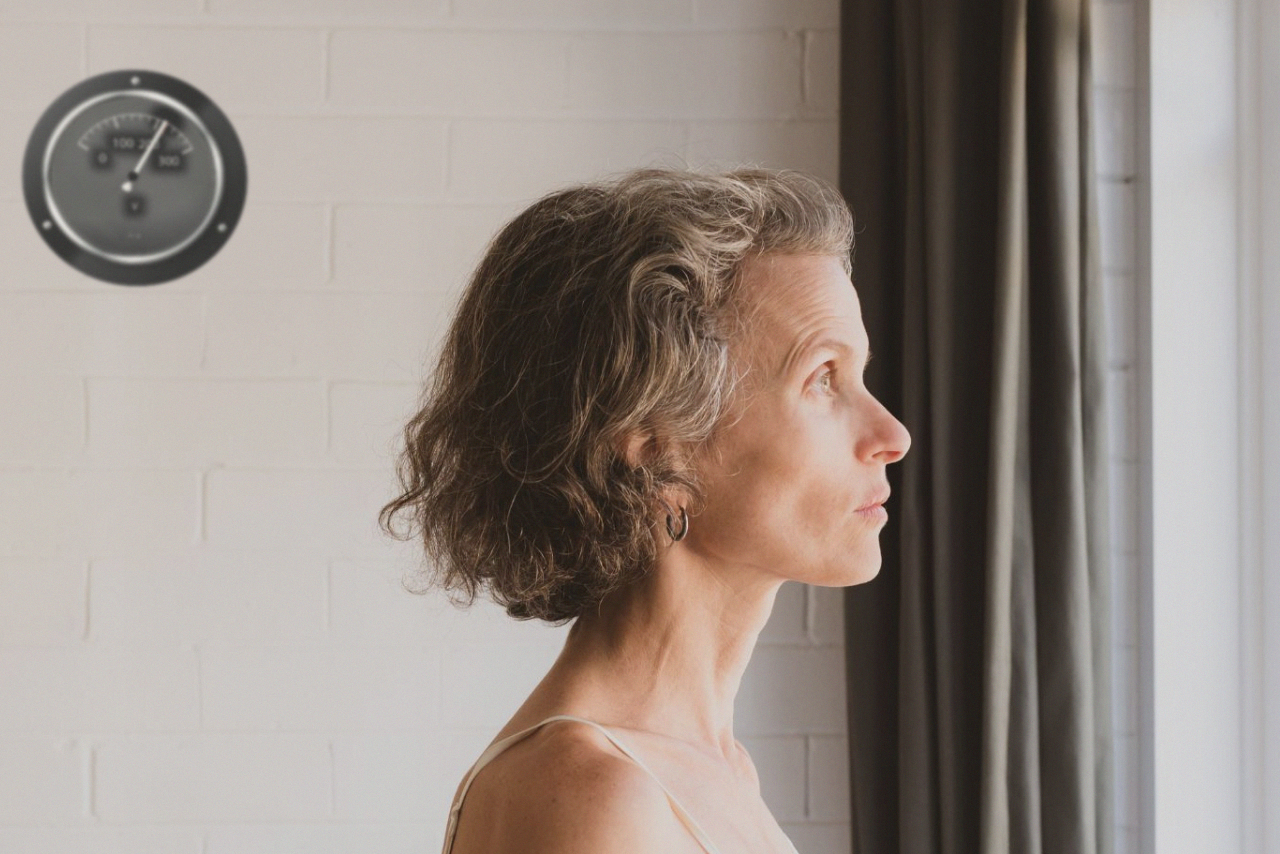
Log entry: 220 V
